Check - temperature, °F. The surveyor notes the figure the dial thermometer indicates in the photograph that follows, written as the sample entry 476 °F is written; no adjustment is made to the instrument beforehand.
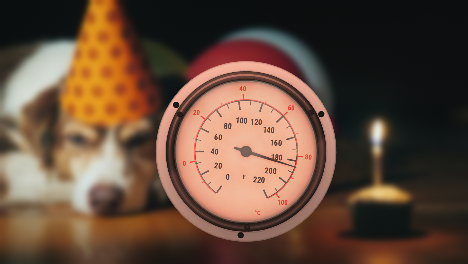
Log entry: 185 °F
